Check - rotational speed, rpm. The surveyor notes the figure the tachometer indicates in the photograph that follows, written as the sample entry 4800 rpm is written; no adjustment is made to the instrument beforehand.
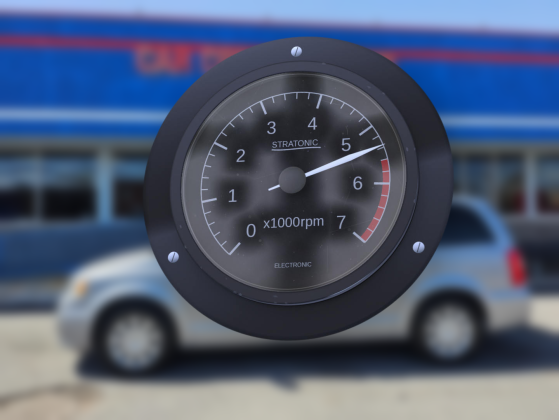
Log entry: 5400 rpm
